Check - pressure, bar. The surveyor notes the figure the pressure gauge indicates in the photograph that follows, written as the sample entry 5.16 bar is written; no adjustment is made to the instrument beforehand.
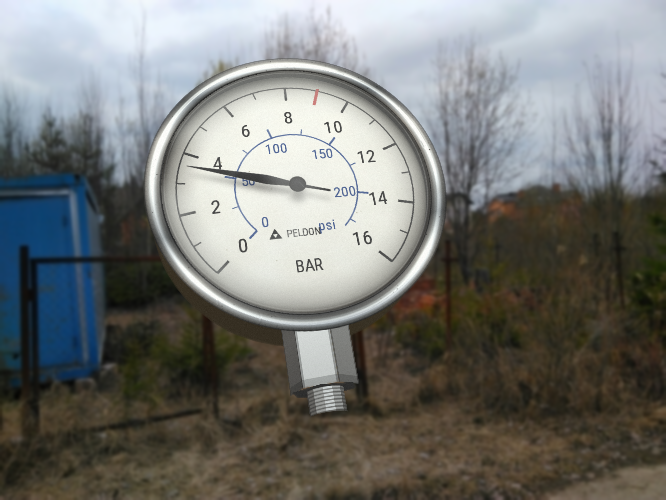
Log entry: 3.5 bar
